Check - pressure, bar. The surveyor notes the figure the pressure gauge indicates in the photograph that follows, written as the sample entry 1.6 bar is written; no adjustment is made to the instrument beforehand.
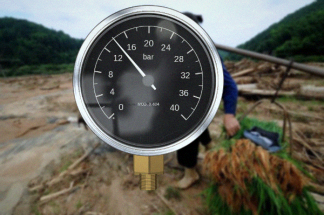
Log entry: 14 bar
